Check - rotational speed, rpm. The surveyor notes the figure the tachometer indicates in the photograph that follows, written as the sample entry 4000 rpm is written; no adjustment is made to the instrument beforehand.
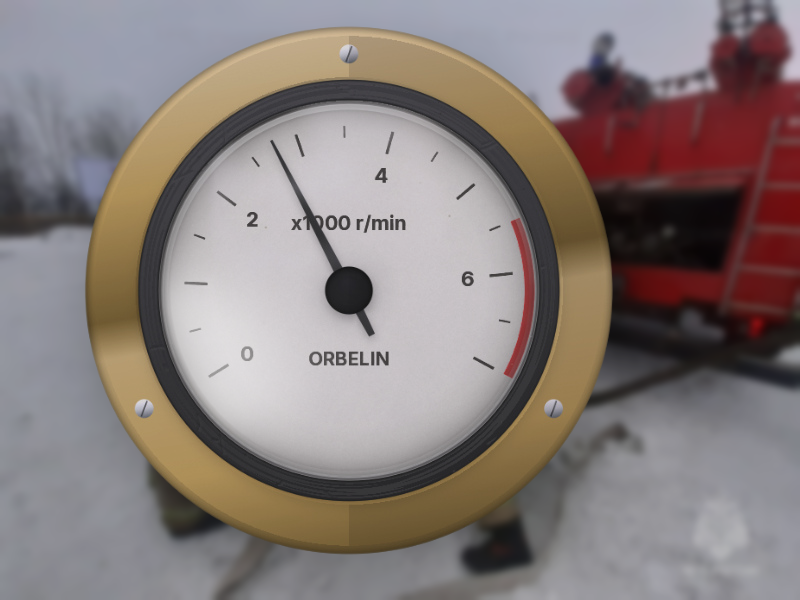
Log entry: 2750 rpm
